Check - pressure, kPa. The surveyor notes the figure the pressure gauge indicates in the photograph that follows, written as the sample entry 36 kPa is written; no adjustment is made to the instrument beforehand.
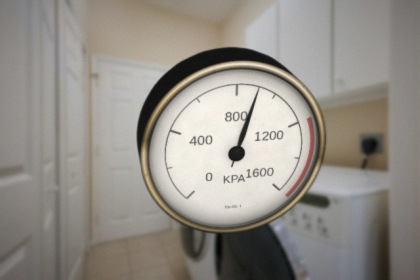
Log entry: 900 kPa
